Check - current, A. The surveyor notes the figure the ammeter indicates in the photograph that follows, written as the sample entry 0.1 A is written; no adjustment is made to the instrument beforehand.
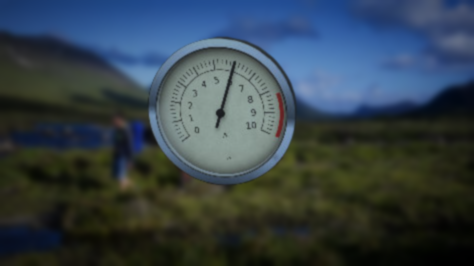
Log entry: 6 A
